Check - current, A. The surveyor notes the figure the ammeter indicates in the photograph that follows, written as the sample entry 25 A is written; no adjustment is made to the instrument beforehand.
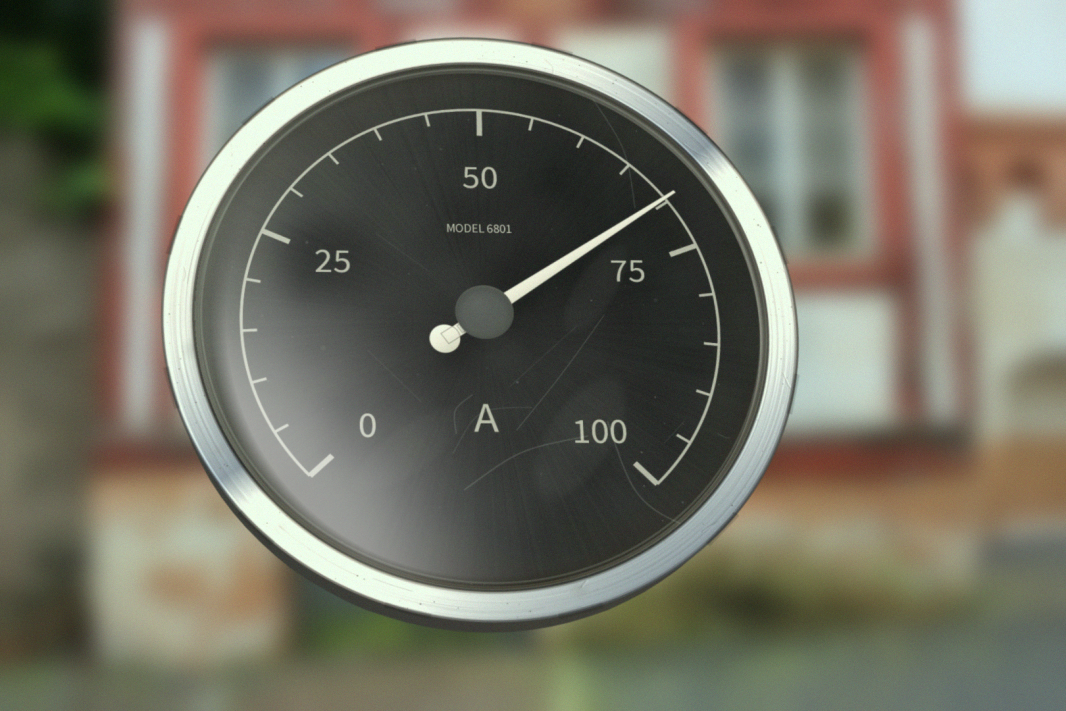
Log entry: 70 A
